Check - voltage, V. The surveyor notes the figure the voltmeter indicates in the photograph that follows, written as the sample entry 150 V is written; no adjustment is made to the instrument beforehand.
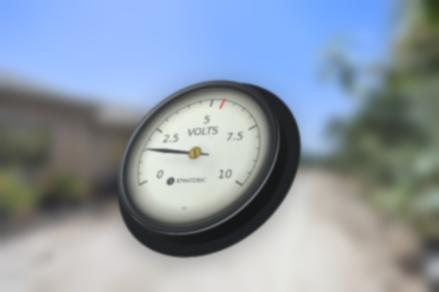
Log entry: 1.5 V
